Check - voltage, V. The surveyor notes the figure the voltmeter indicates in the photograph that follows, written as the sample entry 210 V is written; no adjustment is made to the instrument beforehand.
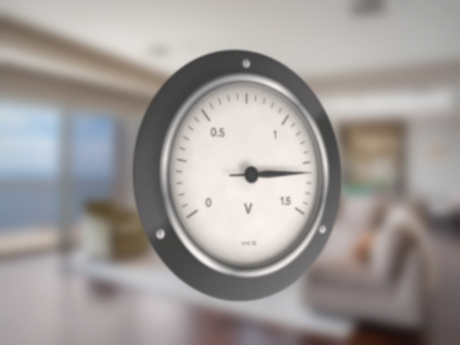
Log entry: 1.3 V
